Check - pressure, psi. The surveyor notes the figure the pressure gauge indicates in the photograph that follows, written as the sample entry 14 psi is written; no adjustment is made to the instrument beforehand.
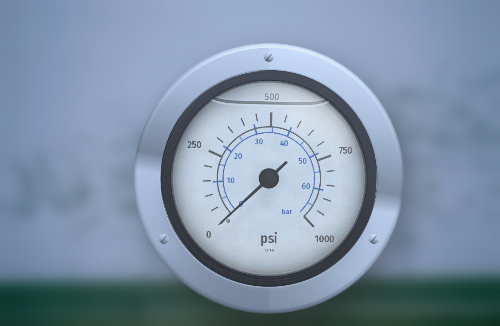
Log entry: 0 psi
